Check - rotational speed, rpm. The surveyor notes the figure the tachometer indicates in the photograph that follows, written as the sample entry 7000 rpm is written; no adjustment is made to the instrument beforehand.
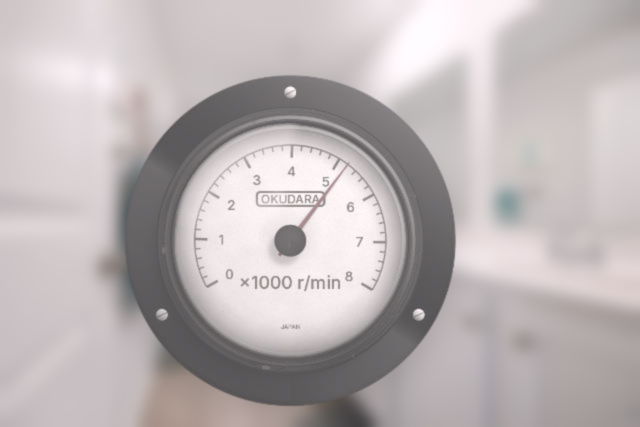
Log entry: 5200 rpm
